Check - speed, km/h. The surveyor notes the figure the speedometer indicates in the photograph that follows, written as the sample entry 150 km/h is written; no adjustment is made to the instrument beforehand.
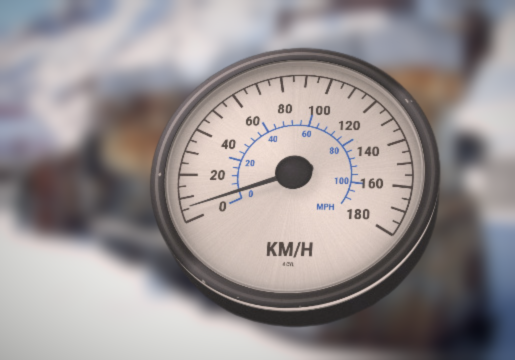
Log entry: 5 km/h
